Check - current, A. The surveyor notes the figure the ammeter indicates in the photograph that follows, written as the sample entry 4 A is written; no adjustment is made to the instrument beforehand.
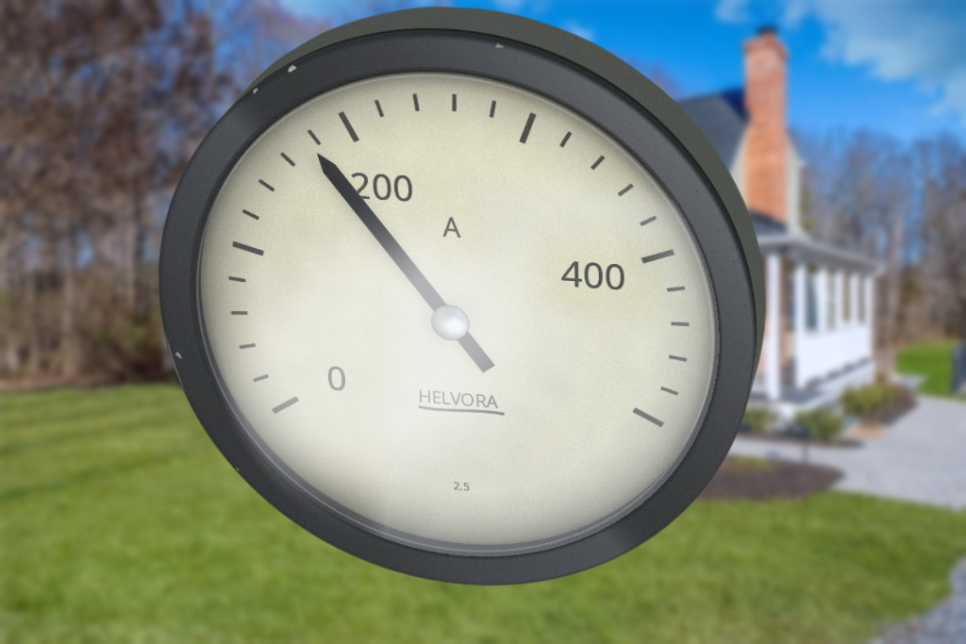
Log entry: 180 A
